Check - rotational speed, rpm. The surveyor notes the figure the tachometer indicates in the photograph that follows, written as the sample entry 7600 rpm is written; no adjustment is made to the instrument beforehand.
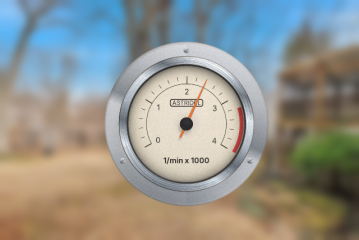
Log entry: 2400 rpm
